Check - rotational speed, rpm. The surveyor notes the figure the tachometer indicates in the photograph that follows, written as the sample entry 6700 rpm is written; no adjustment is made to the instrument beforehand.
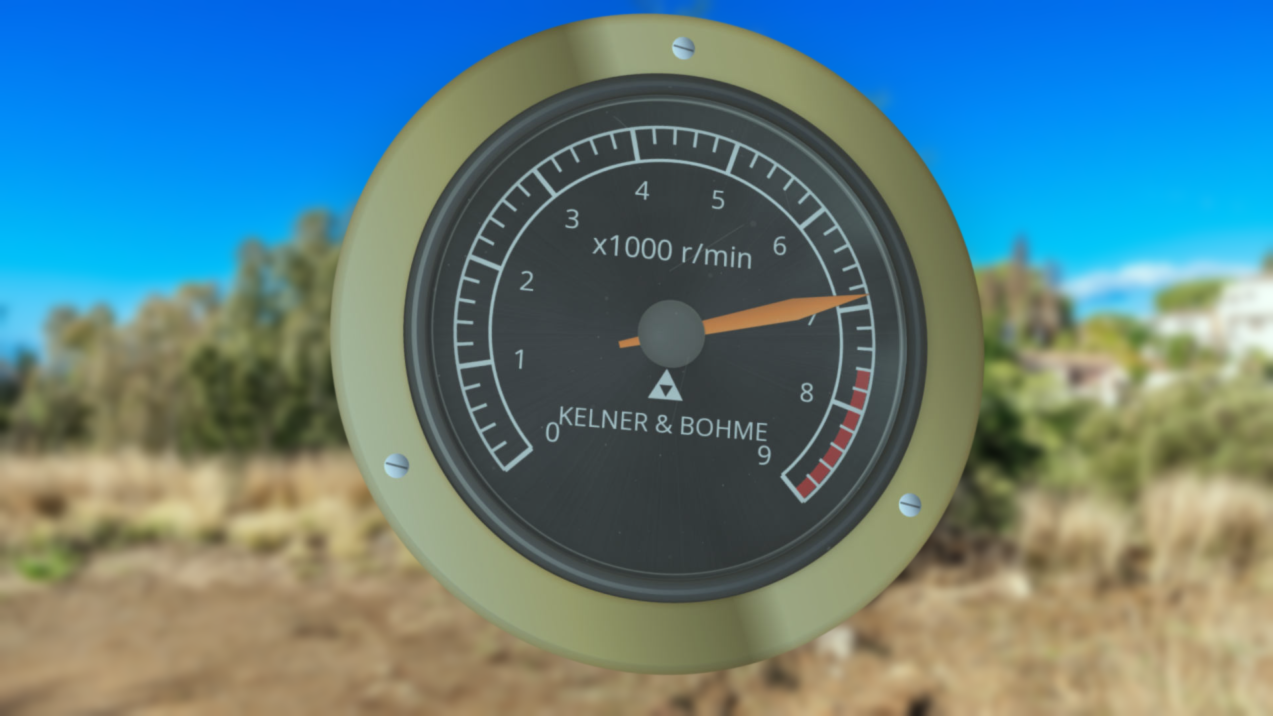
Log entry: 6900 rpm
